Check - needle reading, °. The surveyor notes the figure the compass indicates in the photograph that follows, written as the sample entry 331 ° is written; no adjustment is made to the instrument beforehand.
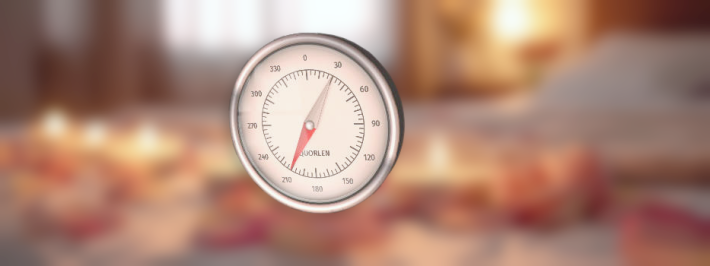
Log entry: 210 °
